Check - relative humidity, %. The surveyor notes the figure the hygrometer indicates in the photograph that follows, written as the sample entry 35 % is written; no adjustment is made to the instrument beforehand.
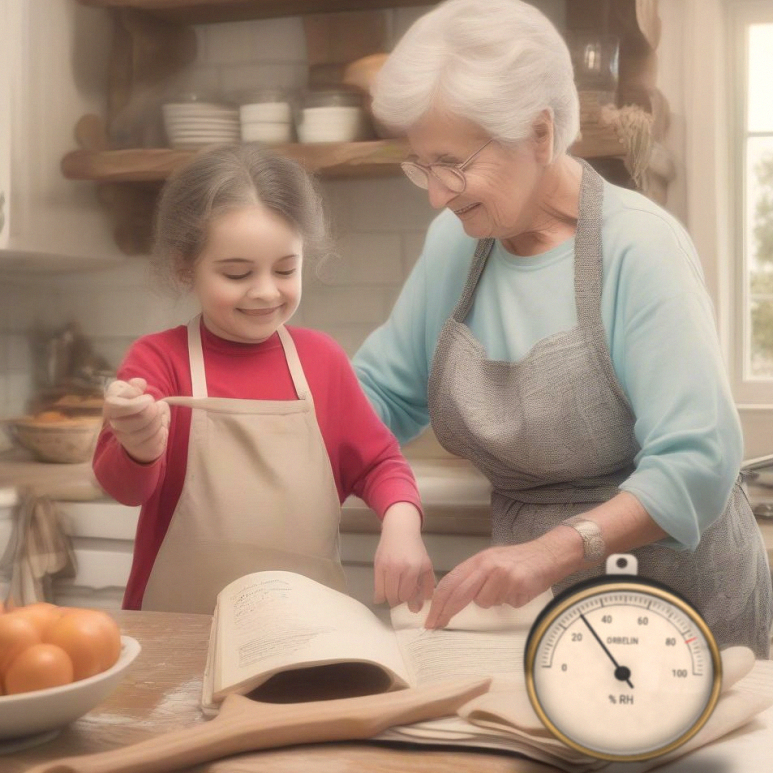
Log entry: 30 %
